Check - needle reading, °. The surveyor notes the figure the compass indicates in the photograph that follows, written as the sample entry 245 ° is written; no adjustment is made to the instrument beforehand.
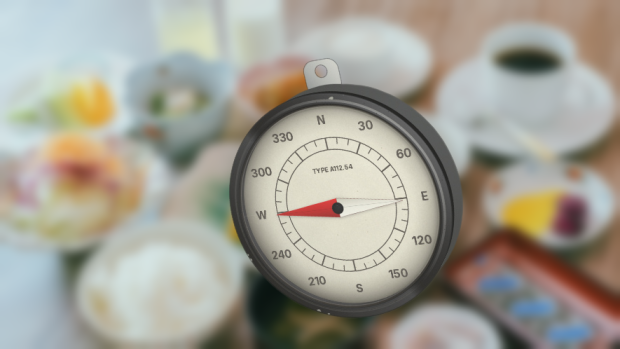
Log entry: 270 °
